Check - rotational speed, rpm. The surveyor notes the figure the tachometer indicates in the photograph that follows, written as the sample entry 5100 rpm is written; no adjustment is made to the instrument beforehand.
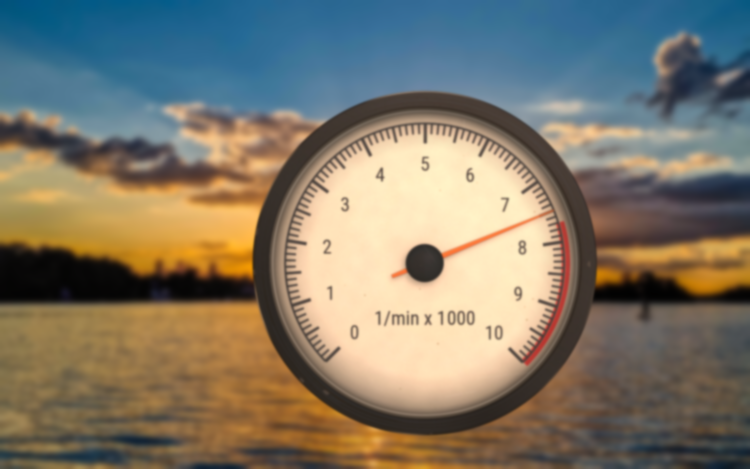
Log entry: 7500 rpm
